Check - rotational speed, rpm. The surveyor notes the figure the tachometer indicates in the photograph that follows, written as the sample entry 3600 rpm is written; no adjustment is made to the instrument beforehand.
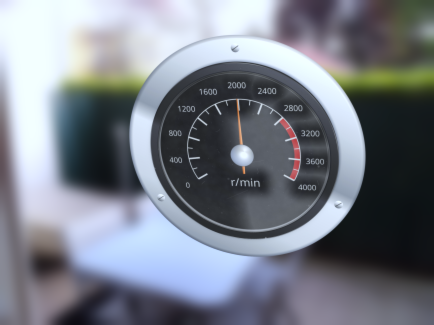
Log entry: 2000 rpm
